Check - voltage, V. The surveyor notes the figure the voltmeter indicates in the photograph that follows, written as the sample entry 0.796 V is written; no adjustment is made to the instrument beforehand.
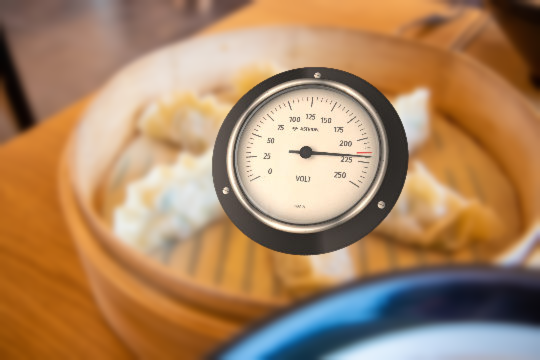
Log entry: 220 V
